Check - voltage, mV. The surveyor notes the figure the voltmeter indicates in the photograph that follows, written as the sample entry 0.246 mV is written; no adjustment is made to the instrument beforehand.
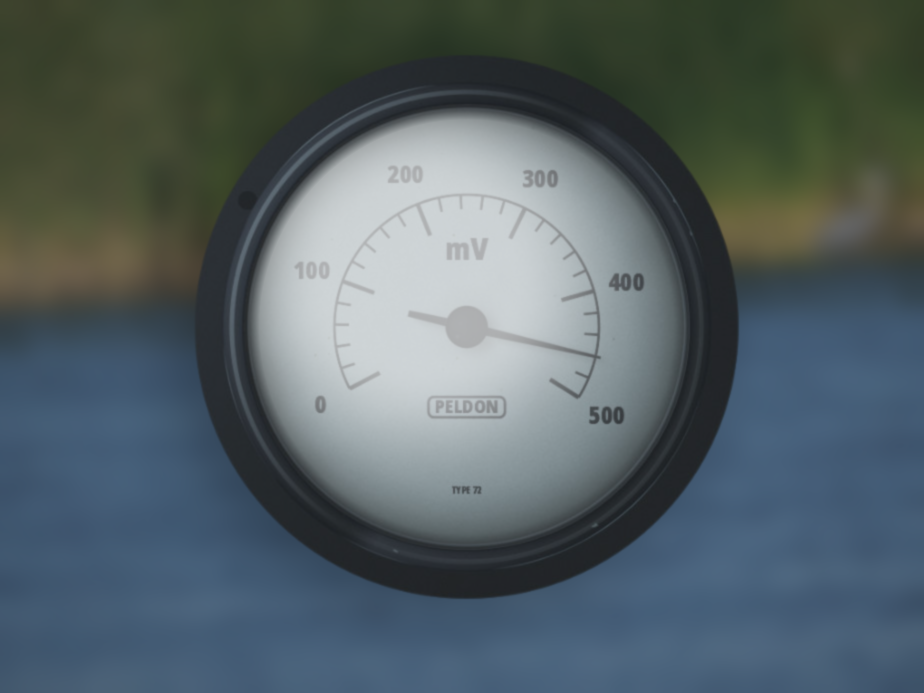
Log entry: 460 mV
